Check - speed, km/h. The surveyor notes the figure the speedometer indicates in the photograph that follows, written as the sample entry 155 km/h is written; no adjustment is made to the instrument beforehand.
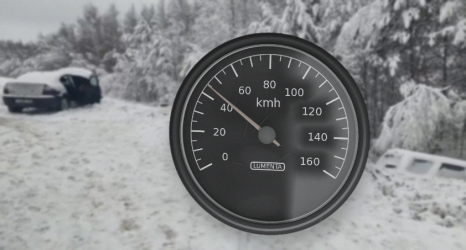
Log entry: 45 km/h
